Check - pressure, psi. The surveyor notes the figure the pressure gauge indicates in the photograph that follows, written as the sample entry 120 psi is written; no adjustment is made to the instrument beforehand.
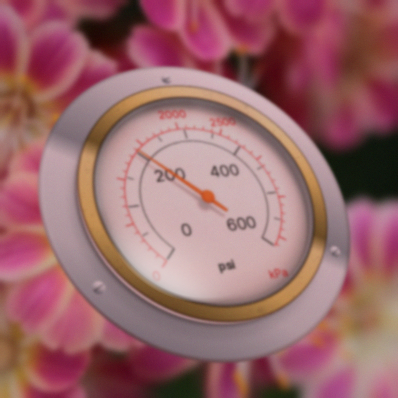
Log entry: 200 psi
